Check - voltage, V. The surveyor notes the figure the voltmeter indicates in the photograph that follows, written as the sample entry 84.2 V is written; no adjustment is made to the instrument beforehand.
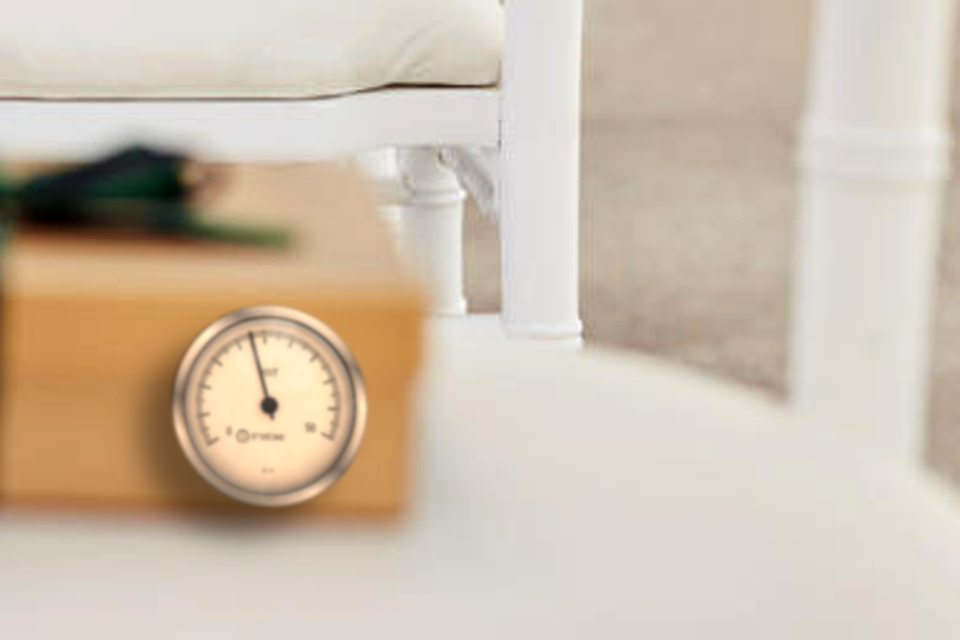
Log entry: 22.5 V
